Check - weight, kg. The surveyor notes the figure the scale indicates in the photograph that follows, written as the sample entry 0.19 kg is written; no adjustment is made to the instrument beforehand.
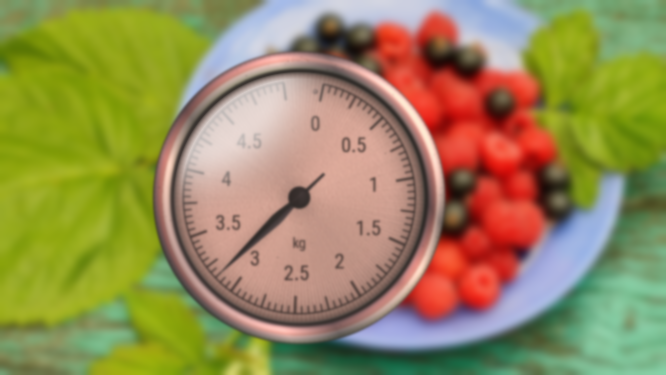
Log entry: 3.15 kg
